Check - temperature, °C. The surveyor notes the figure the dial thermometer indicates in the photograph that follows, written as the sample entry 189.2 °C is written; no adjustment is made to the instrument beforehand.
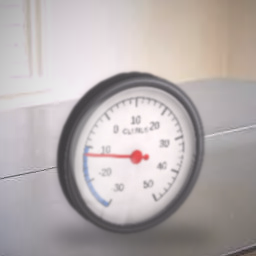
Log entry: -12 °C
